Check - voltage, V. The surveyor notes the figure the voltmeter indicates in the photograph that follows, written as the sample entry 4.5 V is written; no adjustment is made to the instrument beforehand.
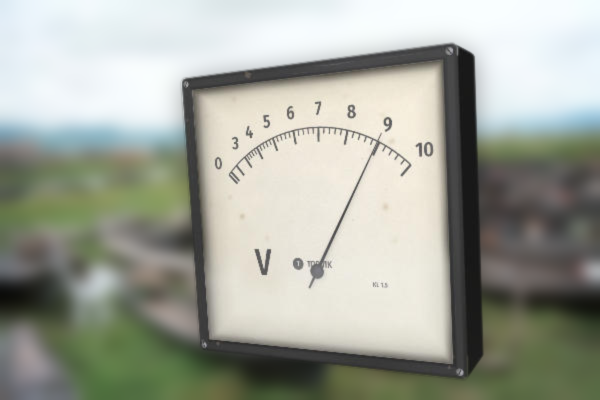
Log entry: 9 V
